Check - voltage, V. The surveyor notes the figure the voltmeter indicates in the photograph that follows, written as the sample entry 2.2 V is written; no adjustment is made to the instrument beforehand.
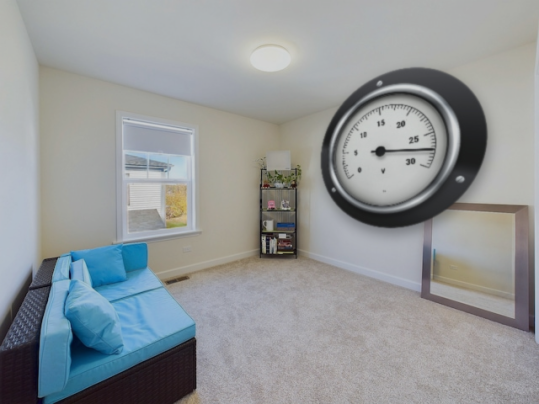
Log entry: 27.5 V
